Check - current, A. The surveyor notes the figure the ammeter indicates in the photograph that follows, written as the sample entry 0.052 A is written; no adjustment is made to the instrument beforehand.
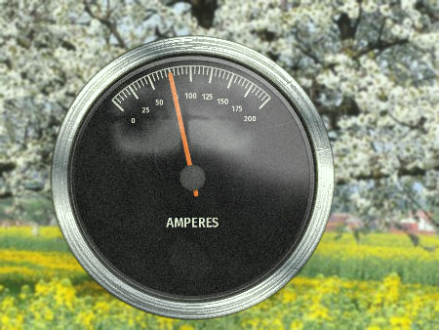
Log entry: 75 A
